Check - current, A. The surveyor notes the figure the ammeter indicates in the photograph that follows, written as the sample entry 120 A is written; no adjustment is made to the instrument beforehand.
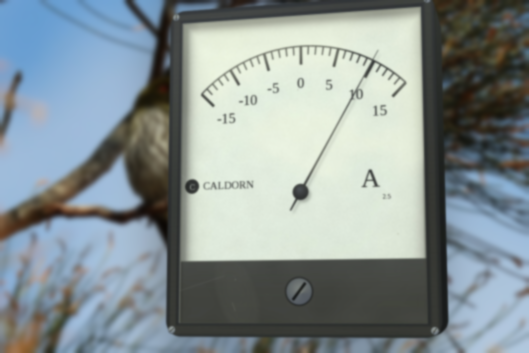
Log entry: 10 A
